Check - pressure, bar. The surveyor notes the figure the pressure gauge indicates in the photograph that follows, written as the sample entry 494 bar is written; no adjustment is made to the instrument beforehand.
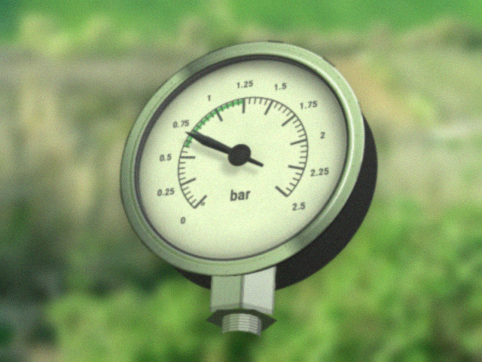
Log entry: 0.7 bar
